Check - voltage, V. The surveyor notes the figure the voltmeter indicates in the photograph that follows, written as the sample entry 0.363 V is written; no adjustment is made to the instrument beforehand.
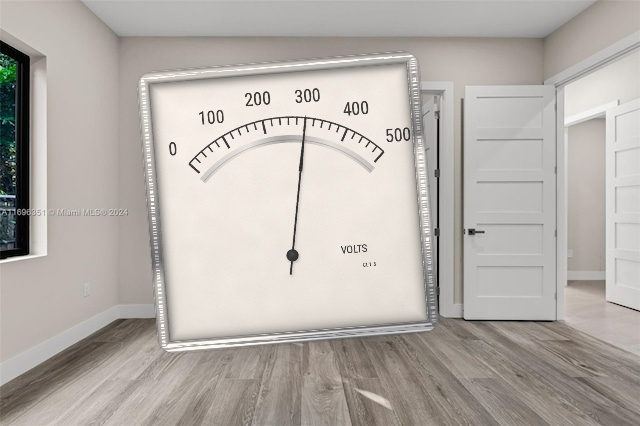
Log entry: 300 V
